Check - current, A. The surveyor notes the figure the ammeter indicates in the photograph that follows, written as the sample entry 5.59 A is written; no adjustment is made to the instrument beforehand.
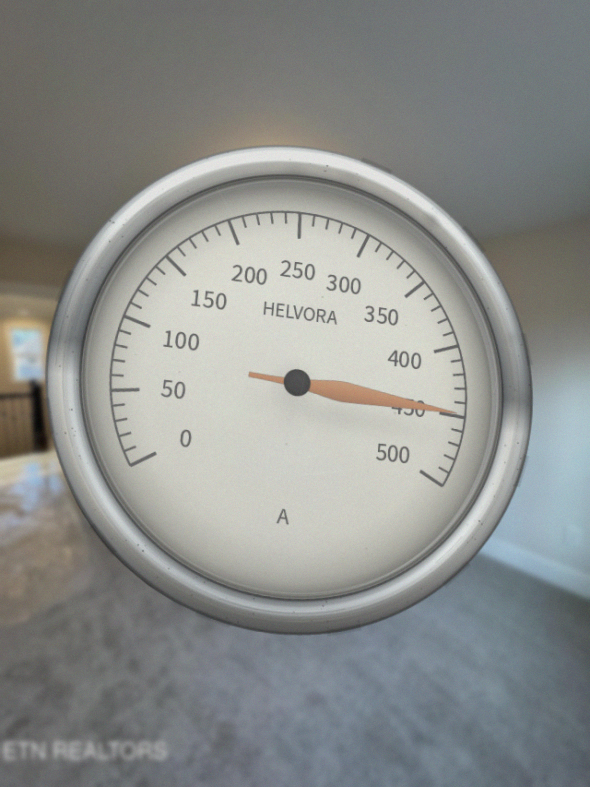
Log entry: 450 A
